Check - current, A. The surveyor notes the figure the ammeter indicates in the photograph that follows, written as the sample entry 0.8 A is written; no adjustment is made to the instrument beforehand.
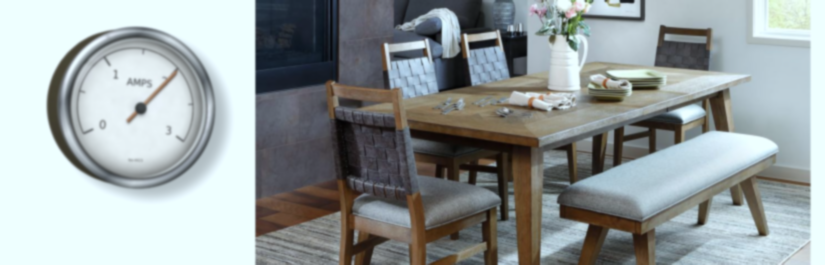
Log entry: 2 A
